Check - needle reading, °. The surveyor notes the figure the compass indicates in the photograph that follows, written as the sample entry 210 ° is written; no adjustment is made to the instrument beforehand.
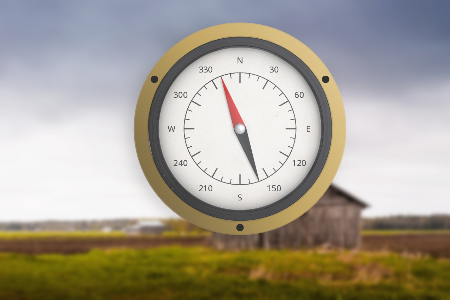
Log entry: 340 °
